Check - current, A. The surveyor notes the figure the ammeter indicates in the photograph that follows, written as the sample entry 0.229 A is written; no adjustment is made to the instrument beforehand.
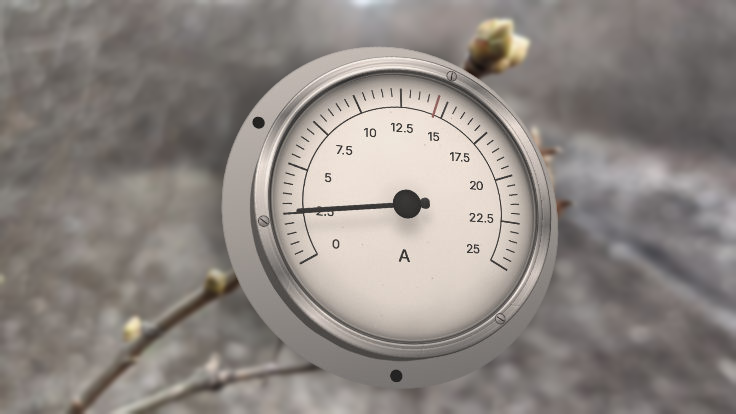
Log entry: 2.5 A
